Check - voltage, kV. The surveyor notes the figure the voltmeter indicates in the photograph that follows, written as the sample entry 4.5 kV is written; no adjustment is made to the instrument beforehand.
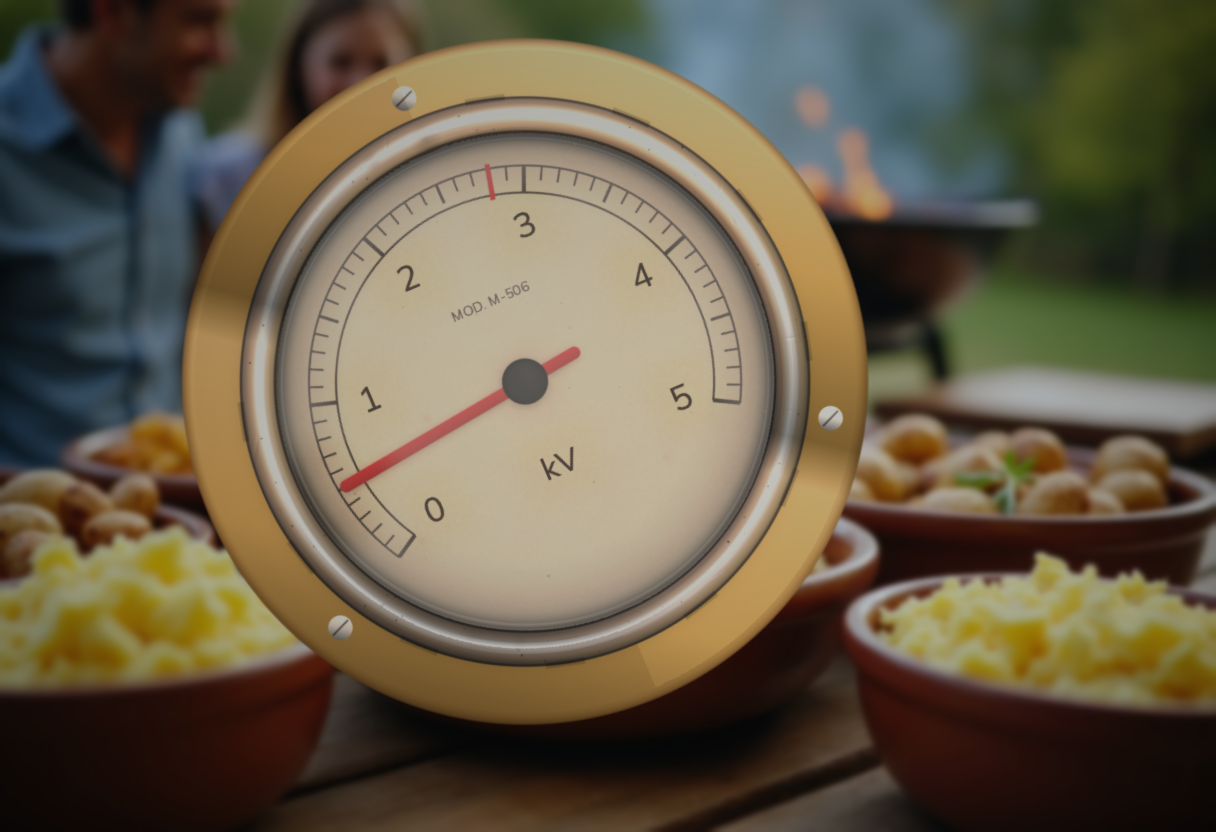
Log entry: 0.5 kV
